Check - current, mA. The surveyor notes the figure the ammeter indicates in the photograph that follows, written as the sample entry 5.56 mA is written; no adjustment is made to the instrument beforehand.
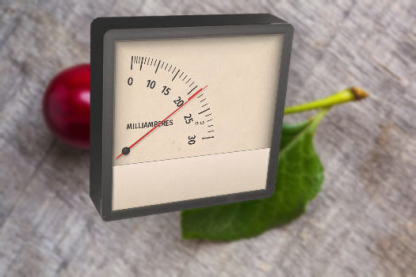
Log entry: 21 mA
